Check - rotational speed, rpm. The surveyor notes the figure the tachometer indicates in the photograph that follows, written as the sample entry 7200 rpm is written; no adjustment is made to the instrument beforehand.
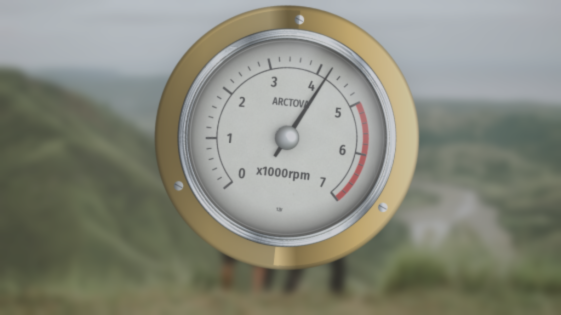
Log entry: 4200 rpm
